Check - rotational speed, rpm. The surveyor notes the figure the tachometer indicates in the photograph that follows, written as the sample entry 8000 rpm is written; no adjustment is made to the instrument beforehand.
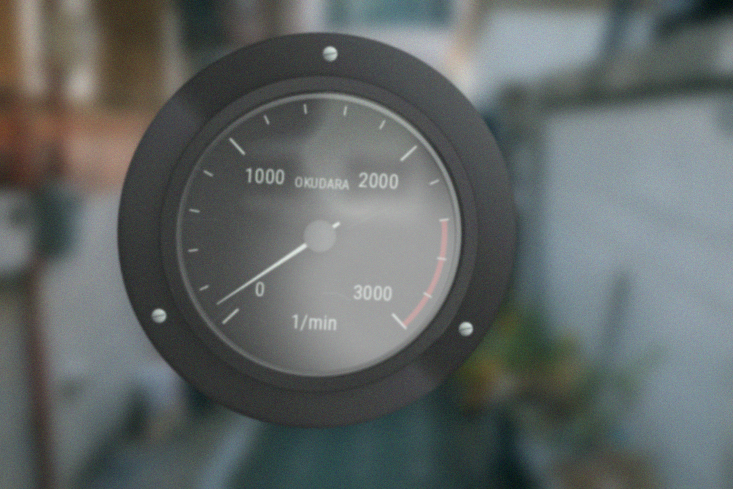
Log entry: 100 rpm
